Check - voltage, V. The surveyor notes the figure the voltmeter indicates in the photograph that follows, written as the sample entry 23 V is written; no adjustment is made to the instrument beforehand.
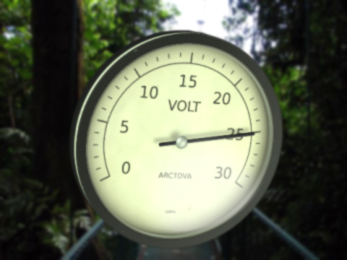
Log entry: 25 V
